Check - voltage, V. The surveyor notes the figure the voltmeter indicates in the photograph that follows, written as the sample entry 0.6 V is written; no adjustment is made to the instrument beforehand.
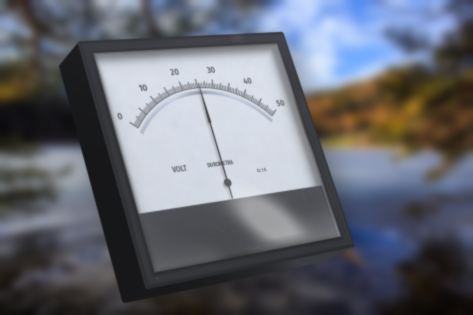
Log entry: 25 V
